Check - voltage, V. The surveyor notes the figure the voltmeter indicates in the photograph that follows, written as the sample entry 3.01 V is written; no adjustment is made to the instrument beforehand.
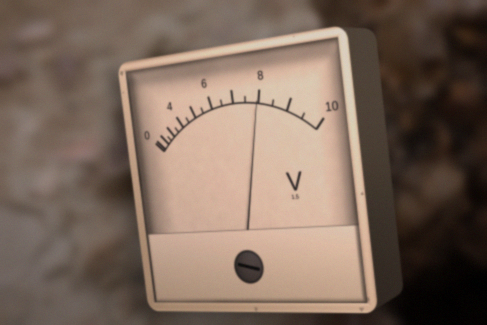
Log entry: 8 V
